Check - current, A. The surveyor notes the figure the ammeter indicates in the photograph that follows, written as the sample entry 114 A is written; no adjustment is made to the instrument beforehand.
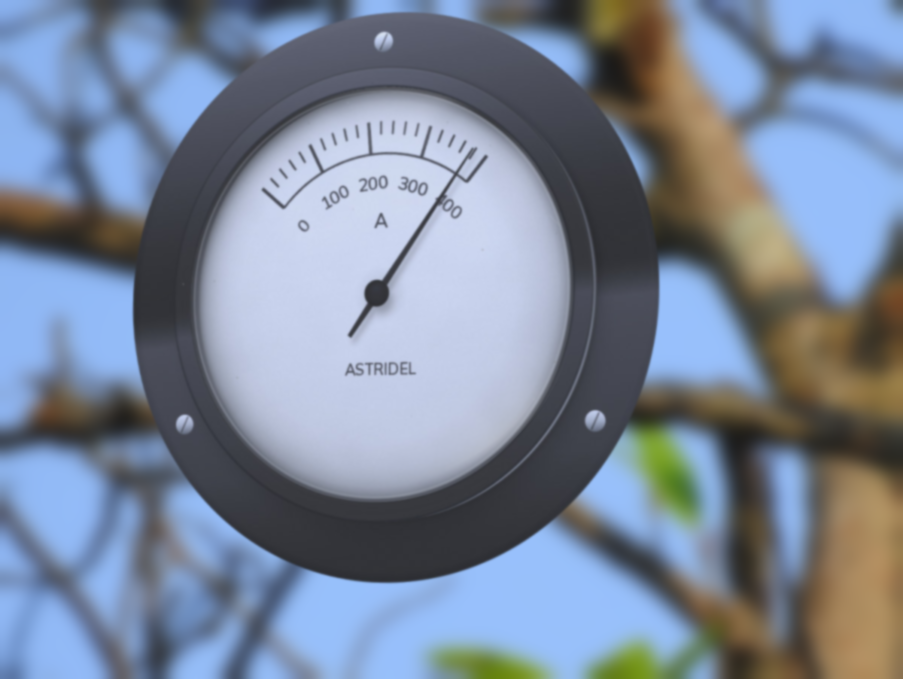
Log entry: 380 A
